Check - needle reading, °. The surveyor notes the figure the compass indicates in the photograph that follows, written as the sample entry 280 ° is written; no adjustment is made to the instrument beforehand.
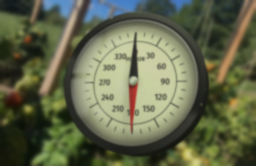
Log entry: 180 °
